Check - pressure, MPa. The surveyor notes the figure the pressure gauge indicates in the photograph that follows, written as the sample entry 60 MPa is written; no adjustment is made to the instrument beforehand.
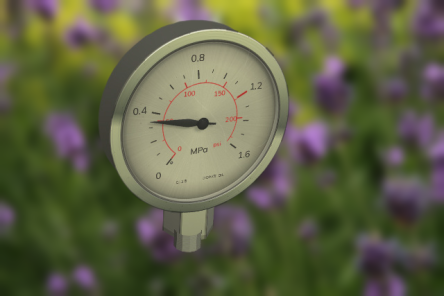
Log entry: 0.35 MPa
